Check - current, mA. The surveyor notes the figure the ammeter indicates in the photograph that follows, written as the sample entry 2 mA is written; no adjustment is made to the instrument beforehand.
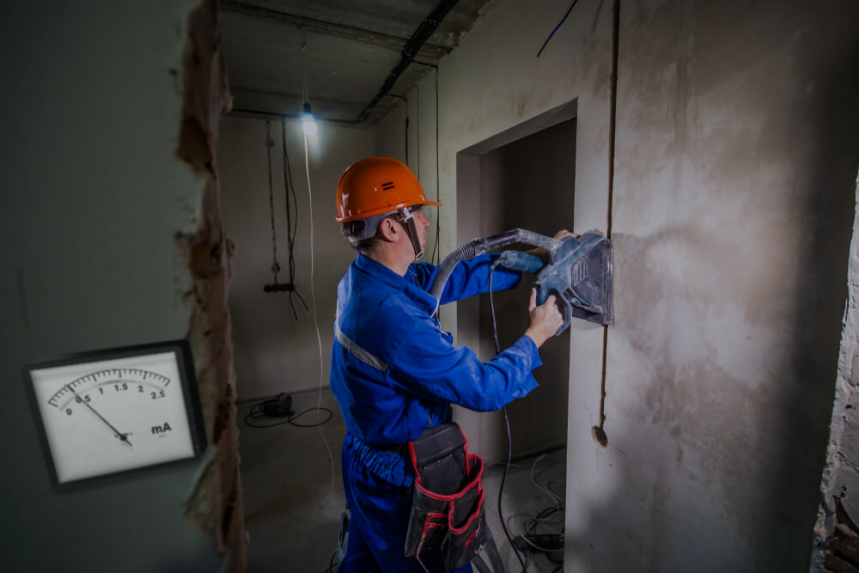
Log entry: 0.5 mA
